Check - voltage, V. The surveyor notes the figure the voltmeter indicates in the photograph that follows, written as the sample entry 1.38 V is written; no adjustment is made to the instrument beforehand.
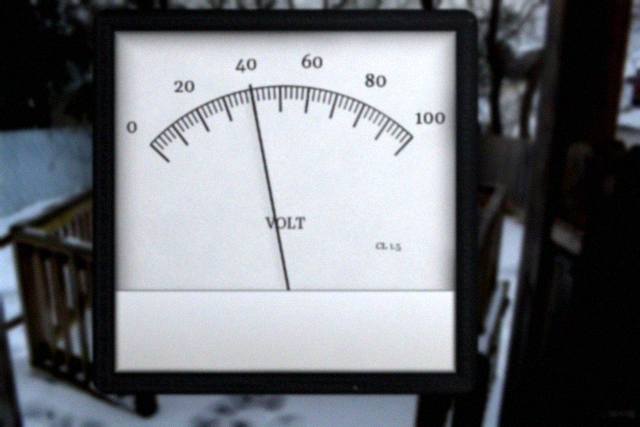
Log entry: 40 V
